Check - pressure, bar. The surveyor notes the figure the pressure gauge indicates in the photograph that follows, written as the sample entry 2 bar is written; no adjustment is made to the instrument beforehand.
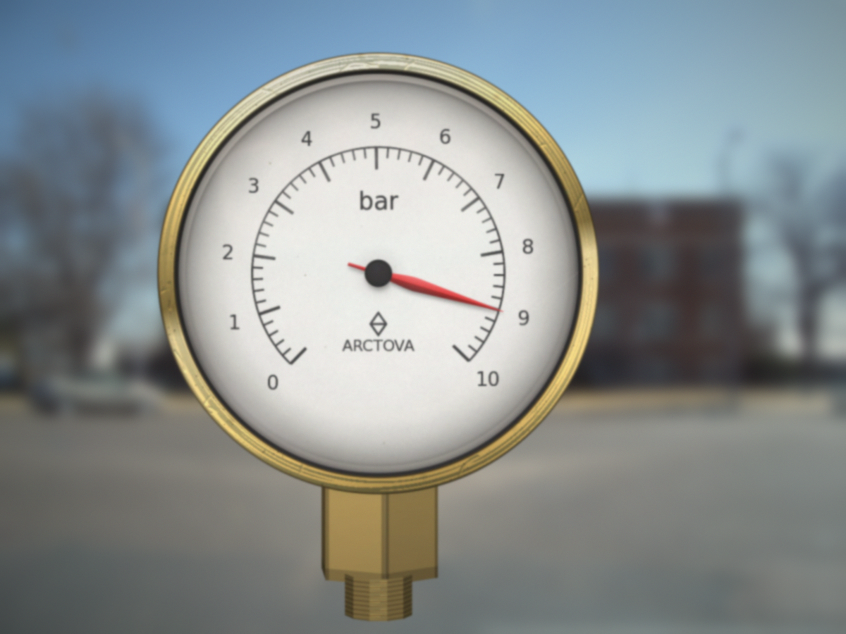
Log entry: 9 bar
